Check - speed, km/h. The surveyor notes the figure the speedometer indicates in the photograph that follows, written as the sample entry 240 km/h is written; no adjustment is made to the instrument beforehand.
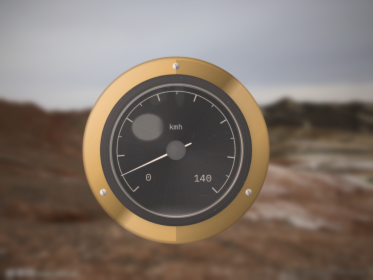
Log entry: 10 km/h
